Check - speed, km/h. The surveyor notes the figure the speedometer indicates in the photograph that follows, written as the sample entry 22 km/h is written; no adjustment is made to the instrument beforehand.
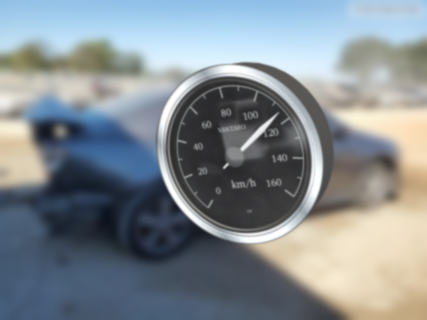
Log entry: 115 km/h
